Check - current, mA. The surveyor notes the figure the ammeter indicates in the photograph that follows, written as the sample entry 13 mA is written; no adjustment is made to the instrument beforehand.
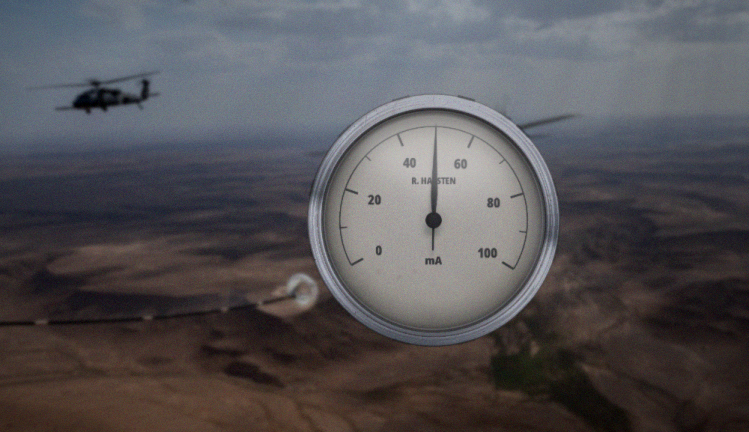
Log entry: 50 mA
